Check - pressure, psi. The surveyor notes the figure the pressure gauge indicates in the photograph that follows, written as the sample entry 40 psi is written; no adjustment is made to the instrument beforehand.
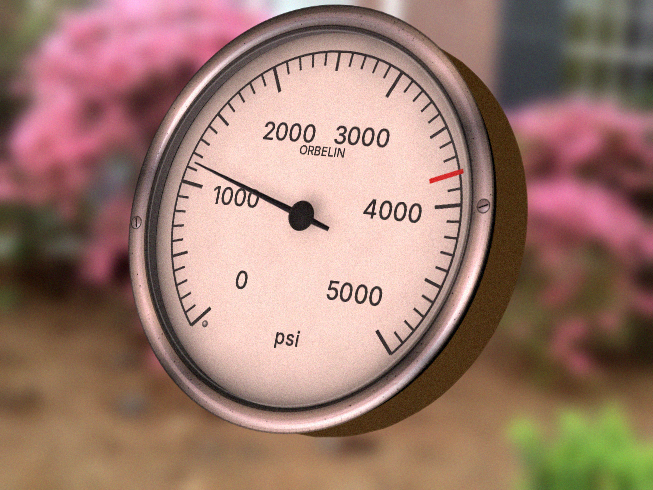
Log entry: 1150 psi
